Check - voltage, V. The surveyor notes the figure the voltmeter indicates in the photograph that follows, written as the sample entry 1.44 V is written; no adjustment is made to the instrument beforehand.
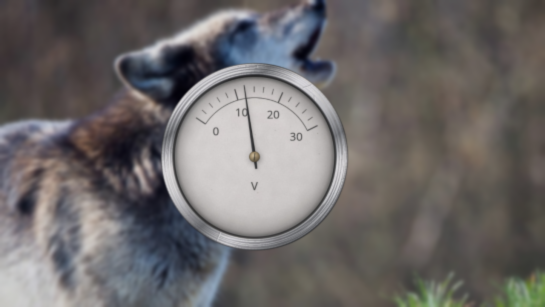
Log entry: 12 V
